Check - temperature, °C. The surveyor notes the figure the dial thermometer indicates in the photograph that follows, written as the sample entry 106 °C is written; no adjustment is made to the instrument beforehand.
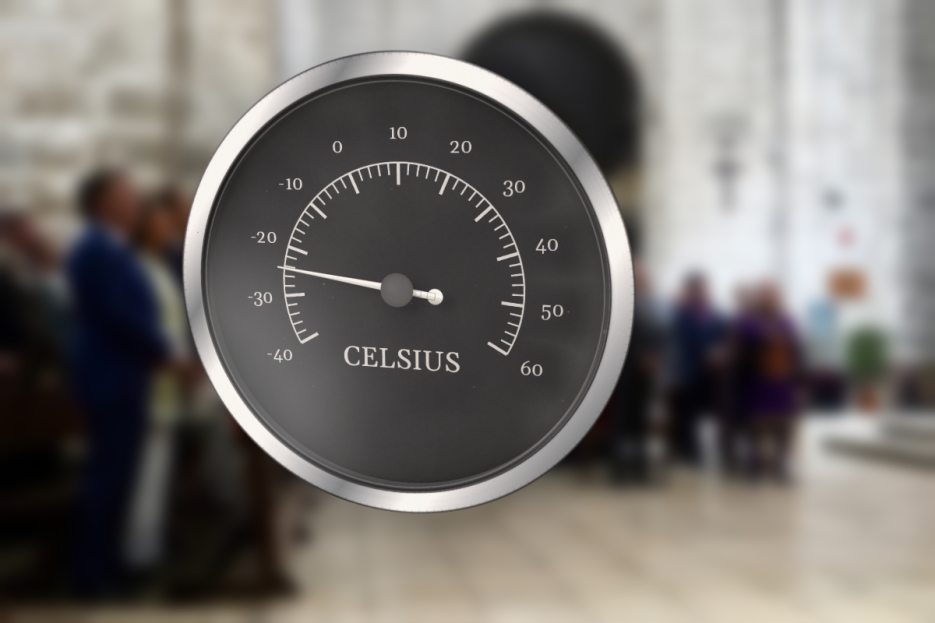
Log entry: -24 °C
